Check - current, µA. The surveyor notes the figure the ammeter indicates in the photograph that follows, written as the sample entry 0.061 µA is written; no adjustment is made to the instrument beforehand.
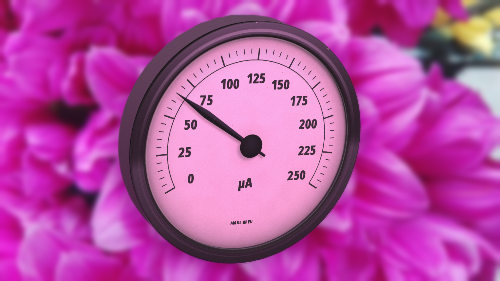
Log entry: 65 µA
